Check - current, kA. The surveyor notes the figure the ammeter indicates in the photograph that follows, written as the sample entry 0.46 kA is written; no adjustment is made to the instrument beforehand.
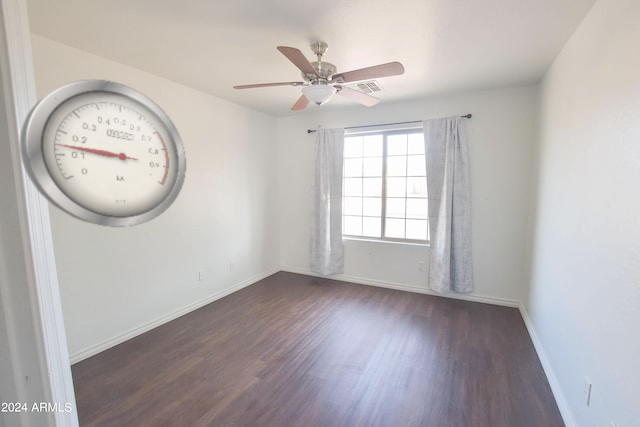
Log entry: 0.14 kA
